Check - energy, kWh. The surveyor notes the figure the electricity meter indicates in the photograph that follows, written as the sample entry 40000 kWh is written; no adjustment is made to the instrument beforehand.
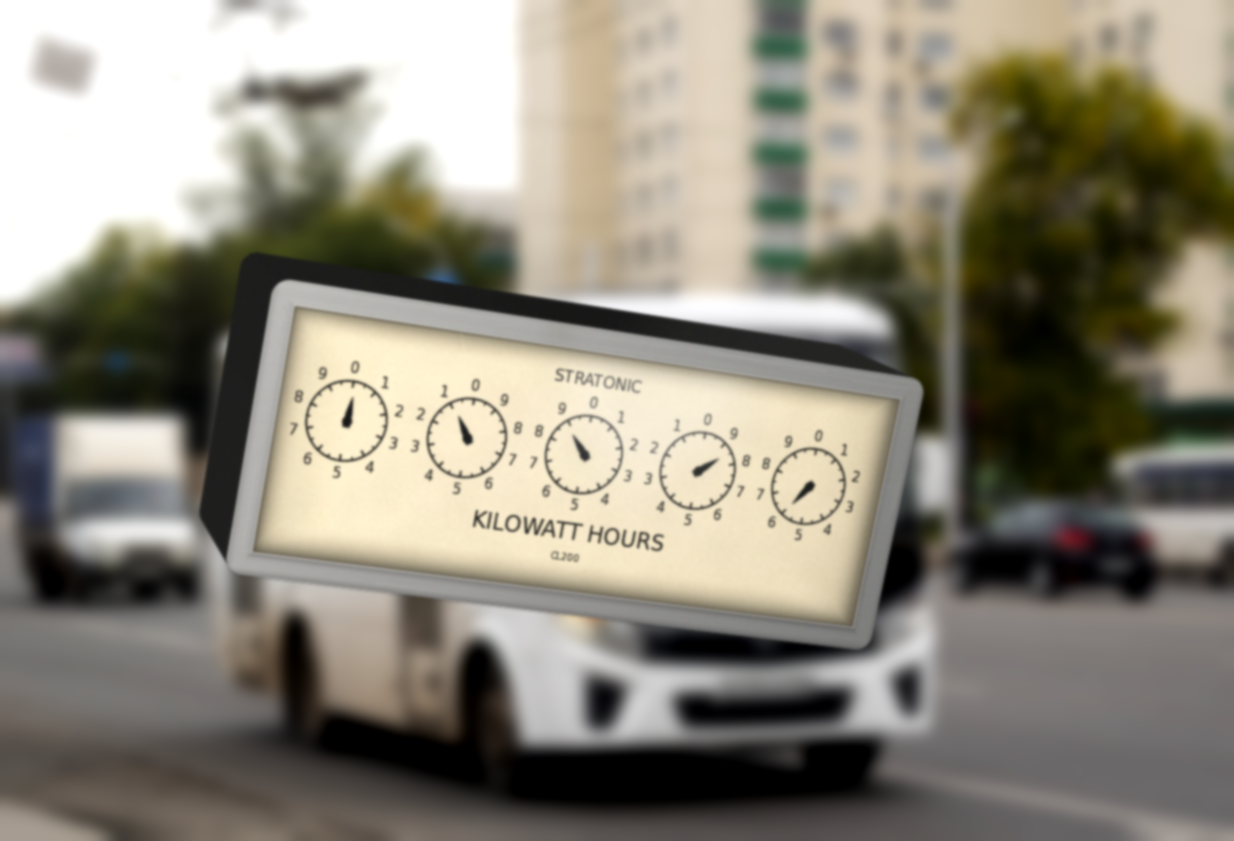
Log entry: 886 kWh
